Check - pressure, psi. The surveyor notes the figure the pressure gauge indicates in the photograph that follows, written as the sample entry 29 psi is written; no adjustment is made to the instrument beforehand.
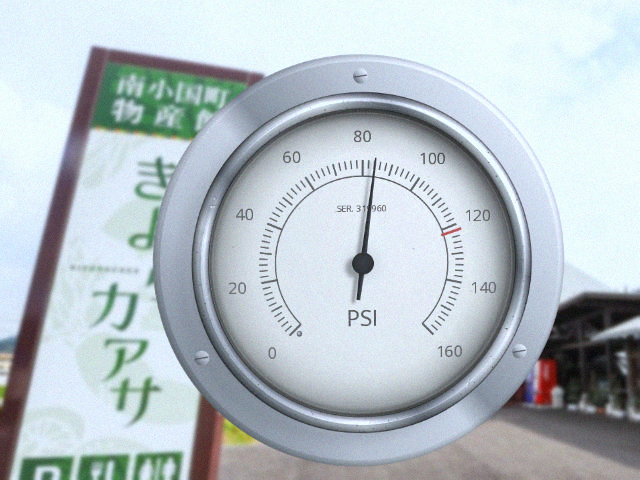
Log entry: 84 psi
